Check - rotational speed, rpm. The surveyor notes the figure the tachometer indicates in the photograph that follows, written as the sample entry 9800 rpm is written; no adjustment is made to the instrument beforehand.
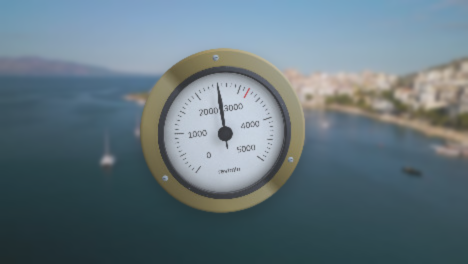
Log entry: 2500 rpm
